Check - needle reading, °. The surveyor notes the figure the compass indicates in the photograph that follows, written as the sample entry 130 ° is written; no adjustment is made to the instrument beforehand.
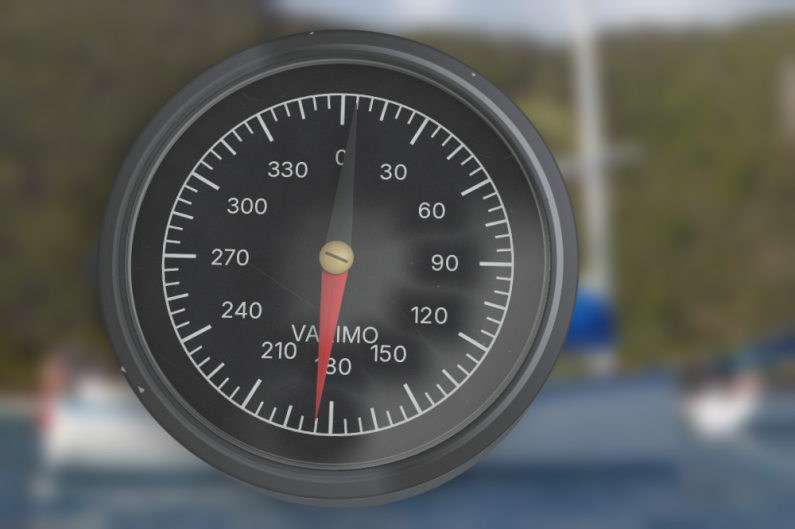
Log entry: 185 °
